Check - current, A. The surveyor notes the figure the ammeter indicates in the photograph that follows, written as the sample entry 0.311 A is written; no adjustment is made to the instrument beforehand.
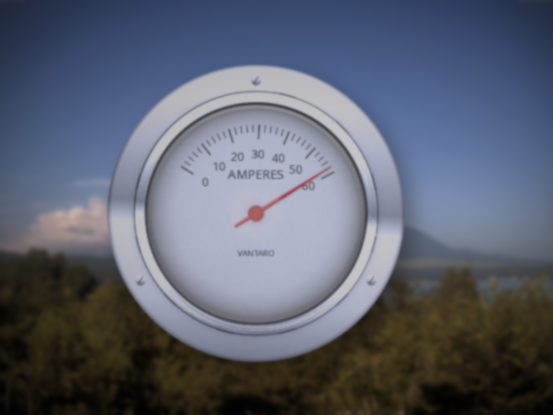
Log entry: 58 A
